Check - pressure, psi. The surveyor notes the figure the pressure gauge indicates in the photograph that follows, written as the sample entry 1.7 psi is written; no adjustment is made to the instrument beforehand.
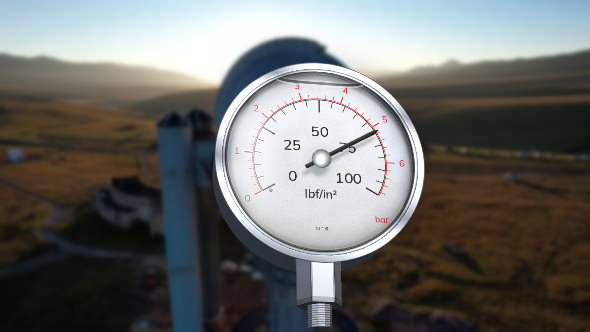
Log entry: 75 psi
